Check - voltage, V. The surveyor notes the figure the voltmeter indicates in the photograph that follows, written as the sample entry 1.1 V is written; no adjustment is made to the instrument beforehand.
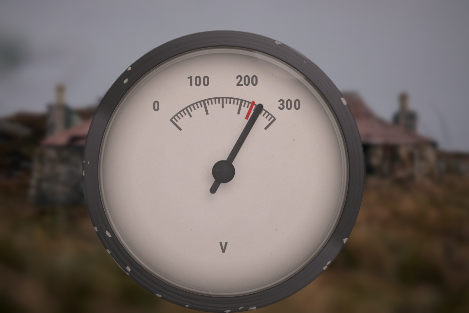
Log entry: 250 V
